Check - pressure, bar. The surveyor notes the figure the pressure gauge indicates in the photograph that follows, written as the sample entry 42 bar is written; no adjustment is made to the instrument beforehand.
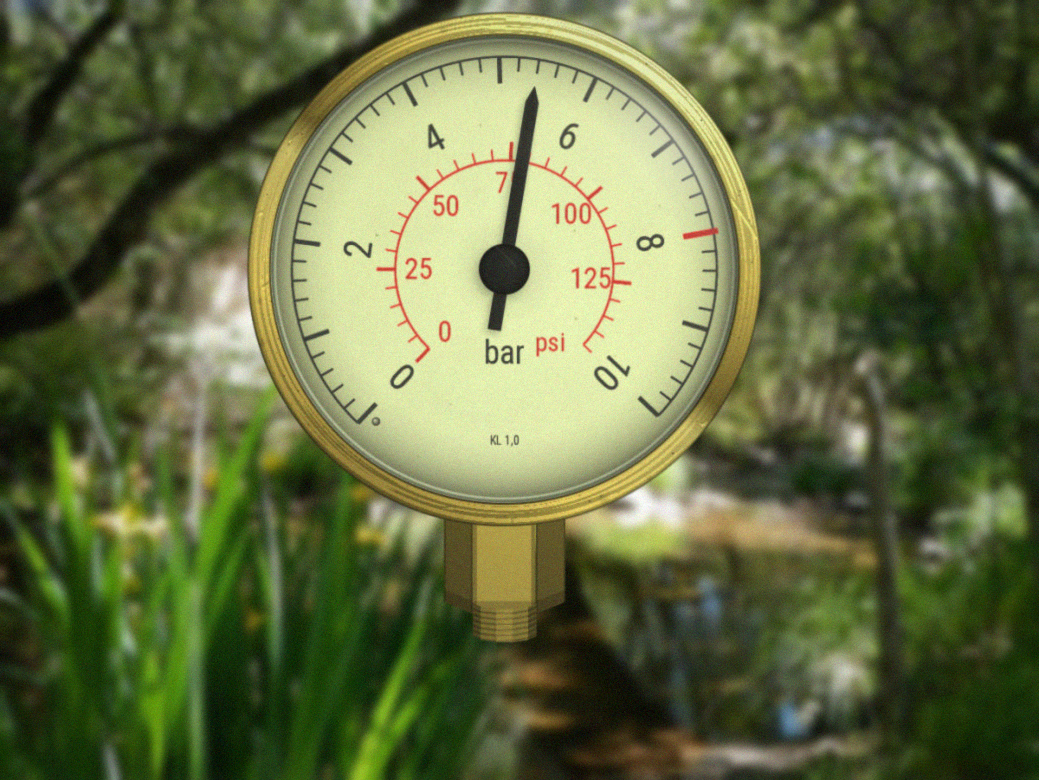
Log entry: 5.4 bar
